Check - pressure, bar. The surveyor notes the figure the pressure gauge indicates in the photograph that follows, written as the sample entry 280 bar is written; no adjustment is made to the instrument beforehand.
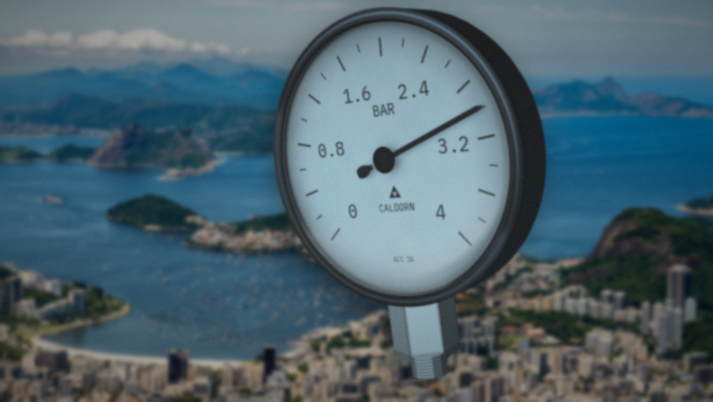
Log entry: 3 bar
